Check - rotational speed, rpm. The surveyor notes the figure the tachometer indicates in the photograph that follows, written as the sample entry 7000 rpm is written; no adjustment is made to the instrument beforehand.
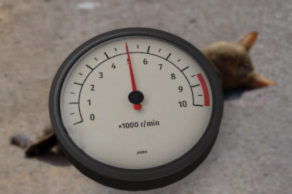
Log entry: 5000 rpm
